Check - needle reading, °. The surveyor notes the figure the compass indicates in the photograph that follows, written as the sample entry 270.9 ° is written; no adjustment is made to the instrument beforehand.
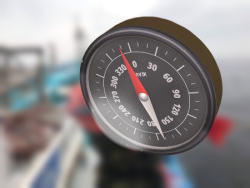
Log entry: 350 °
